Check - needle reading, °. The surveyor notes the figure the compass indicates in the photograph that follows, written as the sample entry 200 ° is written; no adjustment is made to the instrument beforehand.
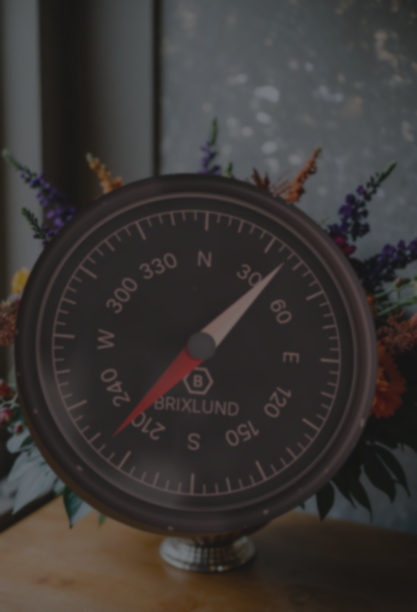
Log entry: 220 °
